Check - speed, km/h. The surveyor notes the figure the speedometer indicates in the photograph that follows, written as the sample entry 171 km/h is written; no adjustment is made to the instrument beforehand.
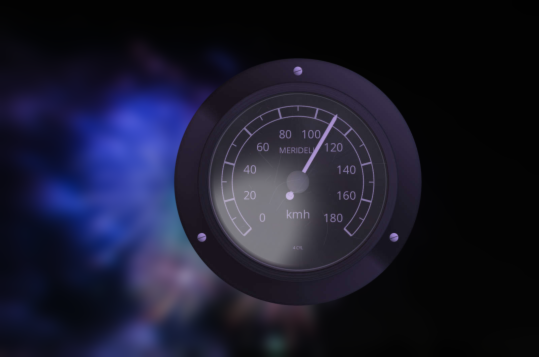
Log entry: 110 km/h
